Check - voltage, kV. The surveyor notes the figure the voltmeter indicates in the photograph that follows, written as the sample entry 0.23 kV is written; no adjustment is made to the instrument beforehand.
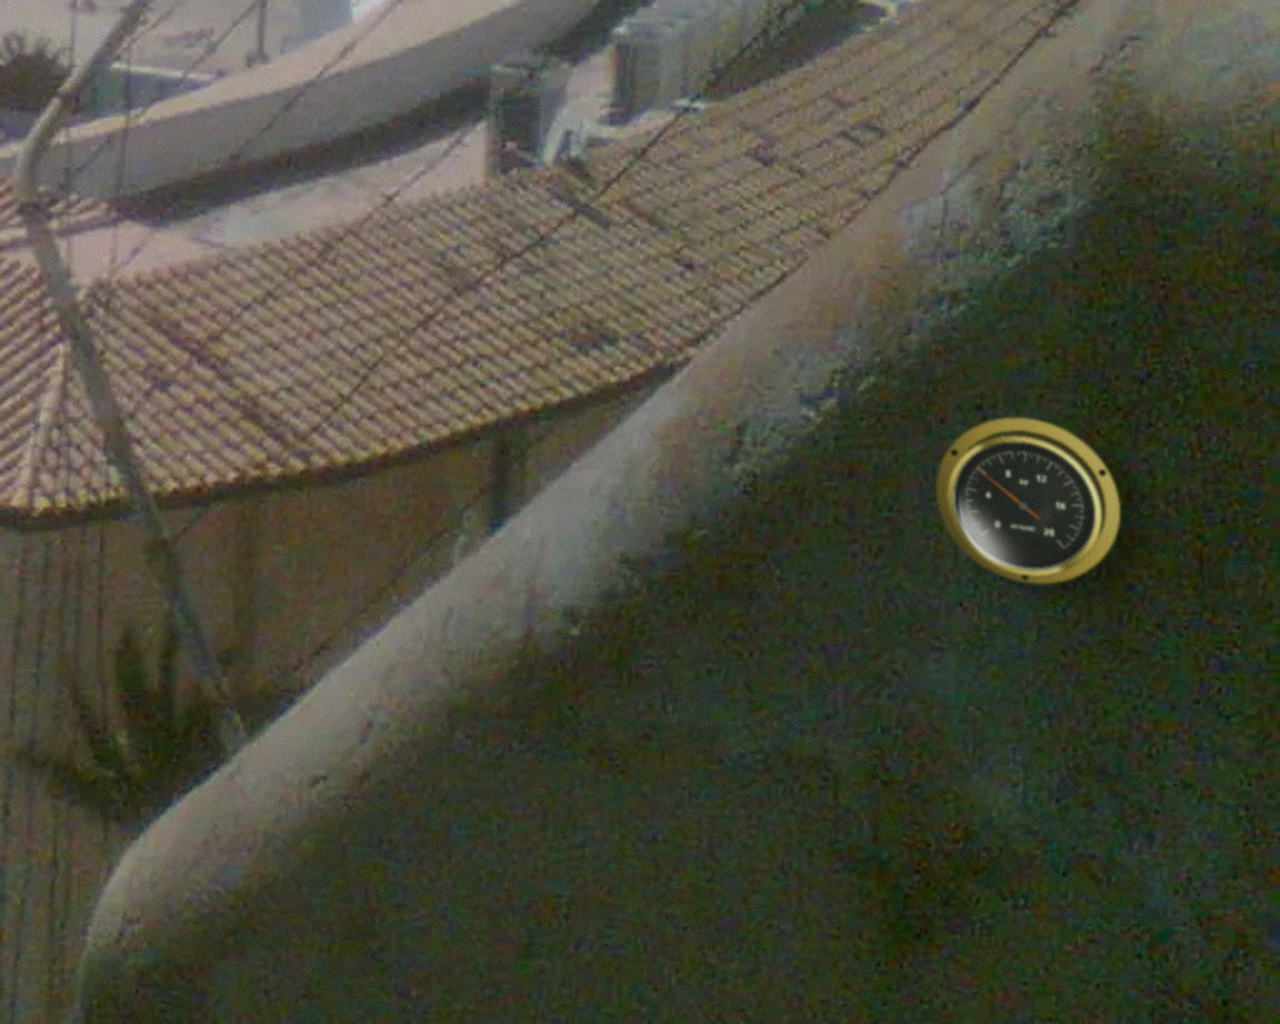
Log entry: 6 kV
